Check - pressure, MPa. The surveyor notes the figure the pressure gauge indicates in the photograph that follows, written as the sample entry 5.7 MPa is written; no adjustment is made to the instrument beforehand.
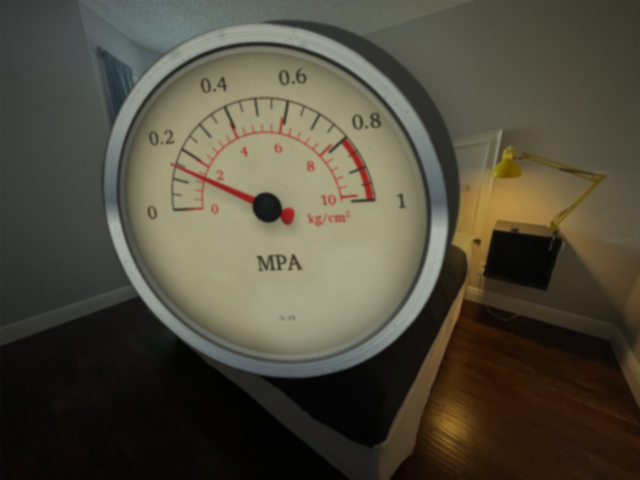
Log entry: 0.15 MPa
